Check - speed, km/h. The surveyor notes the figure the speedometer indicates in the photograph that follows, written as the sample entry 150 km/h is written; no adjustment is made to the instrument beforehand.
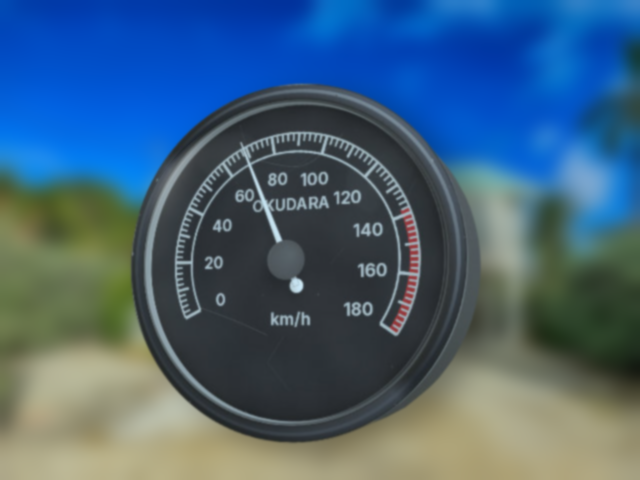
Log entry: 70 km/h
